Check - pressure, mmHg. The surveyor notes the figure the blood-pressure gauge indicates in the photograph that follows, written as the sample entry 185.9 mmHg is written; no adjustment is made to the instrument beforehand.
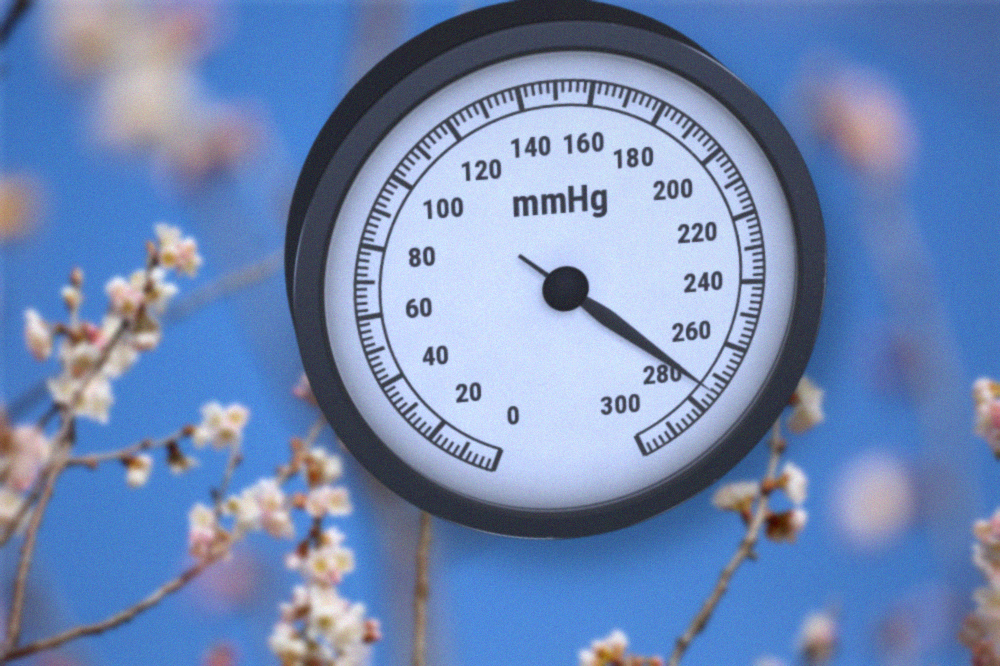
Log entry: 274 mmHg
